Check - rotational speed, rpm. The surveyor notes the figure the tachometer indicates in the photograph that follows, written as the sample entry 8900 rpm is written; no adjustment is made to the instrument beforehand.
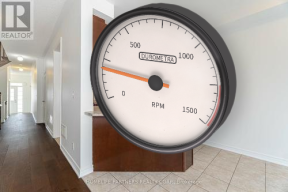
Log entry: 200 rpm
